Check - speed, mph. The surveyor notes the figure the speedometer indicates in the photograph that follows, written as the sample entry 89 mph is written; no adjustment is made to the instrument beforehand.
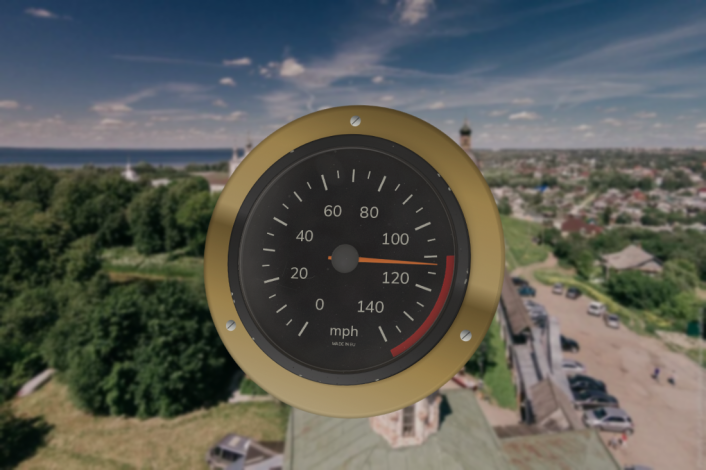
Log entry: 112.5 mph
